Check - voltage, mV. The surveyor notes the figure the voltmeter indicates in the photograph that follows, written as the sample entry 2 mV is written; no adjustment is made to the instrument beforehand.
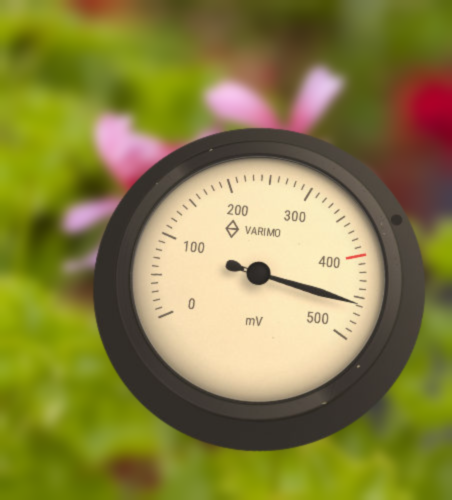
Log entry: 460 mV
